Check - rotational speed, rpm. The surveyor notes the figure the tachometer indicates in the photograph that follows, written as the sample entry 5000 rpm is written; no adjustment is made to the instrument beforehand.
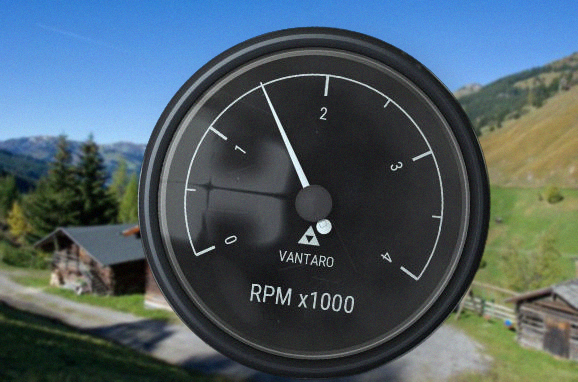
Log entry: 1500 rpm
